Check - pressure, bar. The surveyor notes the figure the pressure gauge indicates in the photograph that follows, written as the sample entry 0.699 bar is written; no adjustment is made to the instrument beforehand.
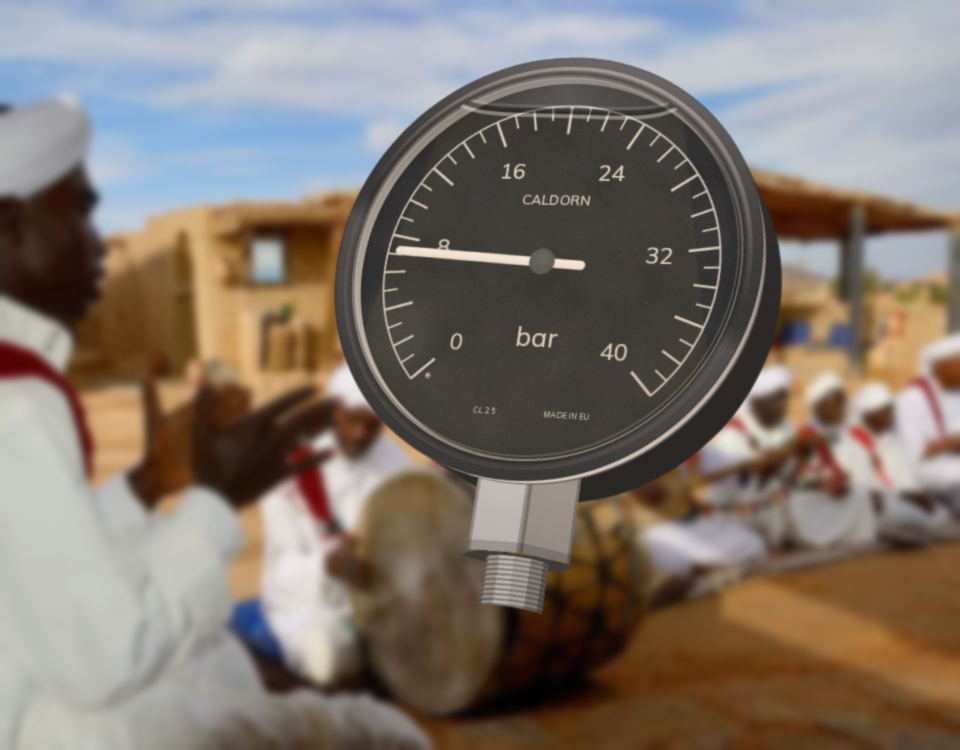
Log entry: 7 bar
